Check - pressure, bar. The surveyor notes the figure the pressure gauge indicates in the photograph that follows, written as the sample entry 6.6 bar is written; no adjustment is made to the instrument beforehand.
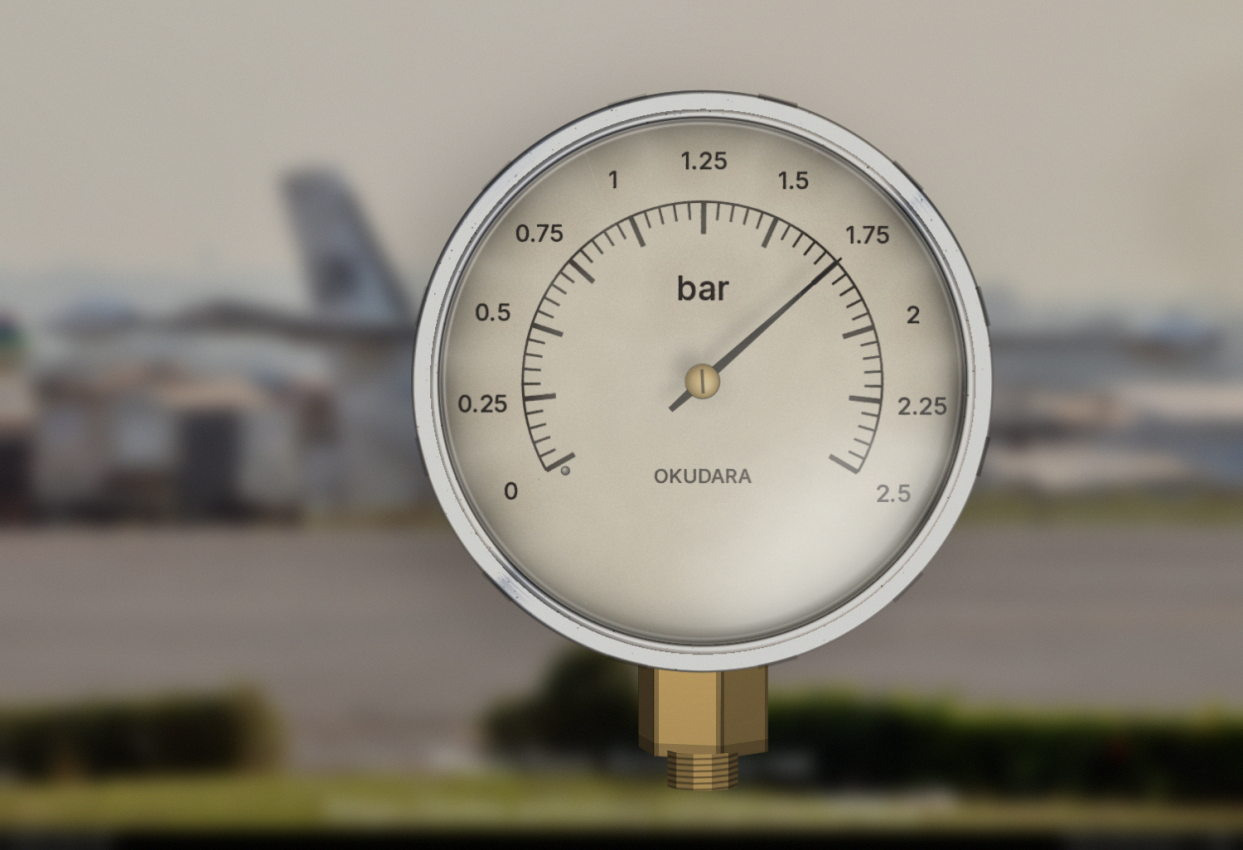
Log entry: 1.75 bar
